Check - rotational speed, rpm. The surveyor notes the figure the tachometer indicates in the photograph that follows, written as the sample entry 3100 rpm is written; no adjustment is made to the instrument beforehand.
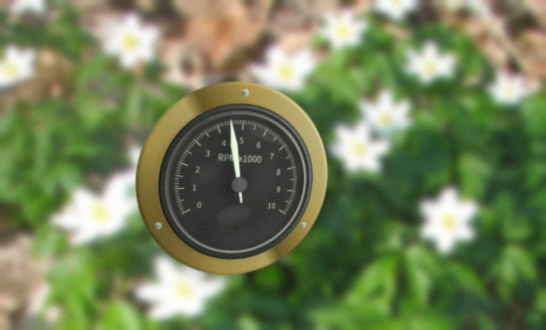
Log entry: 4500 rpm
